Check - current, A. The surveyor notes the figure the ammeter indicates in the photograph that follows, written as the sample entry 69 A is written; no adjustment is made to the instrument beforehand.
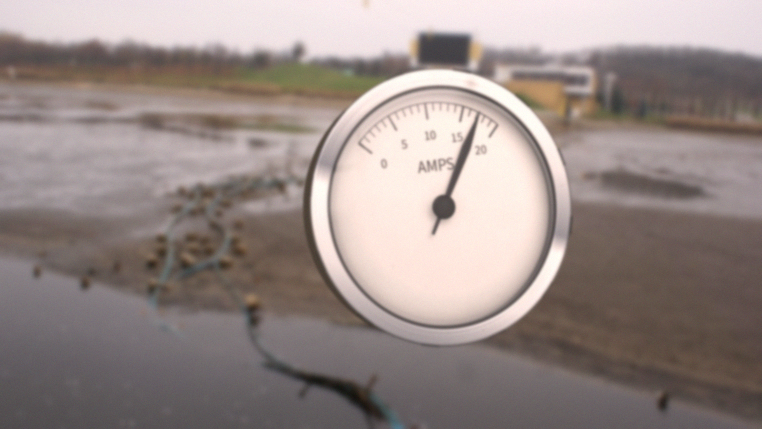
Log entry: 17 A
